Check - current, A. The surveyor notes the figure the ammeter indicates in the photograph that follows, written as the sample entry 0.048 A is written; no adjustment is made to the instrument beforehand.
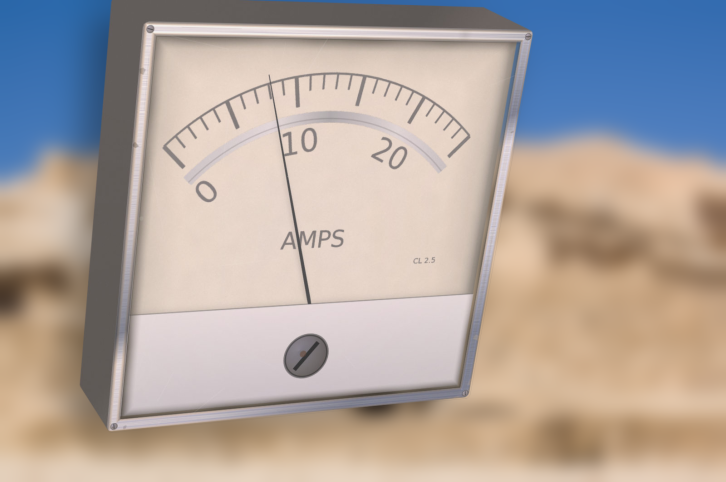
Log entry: 8 A
